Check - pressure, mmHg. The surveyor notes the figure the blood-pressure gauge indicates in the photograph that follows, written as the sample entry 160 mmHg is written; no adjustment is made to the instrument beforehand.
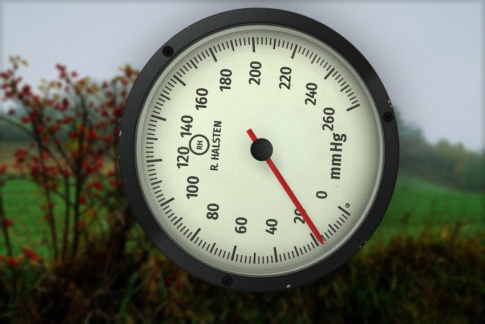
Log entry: 18 mmHg
